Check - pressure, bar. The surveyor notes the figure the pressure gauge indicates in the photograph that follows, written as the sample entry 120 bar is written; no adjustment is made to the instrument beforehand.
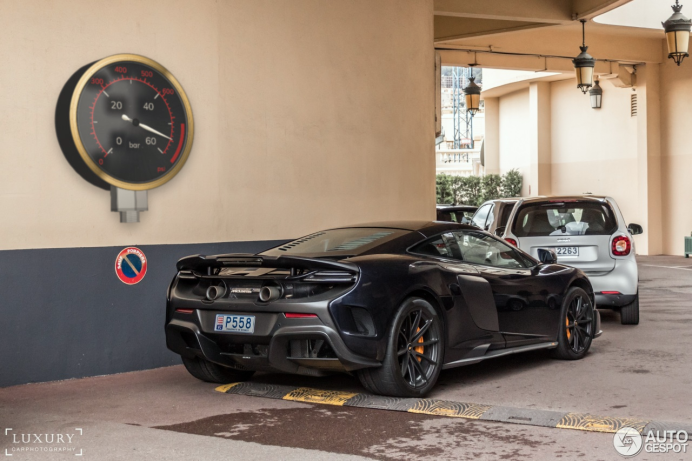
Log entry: 55 bar
